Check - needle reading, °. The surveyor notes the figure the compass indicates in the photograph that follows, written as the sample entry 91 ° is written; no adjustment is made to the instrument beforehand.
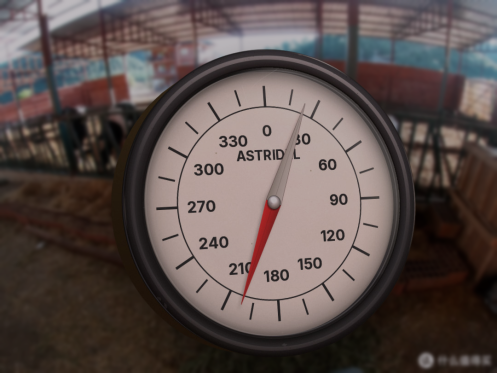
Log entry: 202.5 °
